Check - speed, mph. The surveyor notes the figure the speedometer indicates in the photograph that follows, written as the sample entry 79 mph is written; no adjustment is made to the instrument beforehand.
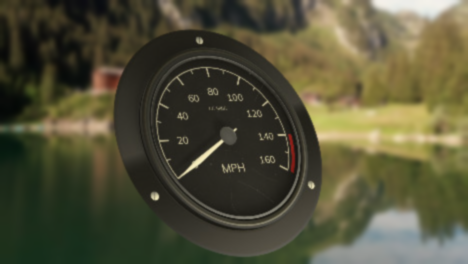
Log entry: 0 mph
